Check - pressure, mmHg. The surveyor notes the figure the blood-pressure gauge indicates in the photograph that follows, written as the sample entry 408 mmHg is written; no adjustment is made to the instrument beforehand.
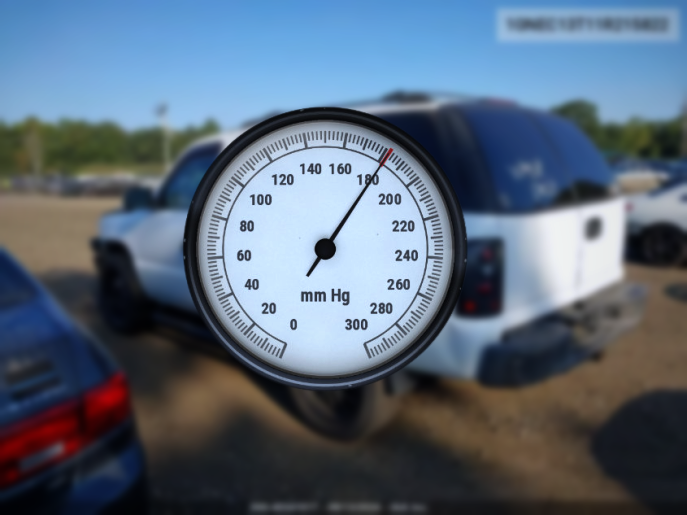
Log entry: 182 mmHg
